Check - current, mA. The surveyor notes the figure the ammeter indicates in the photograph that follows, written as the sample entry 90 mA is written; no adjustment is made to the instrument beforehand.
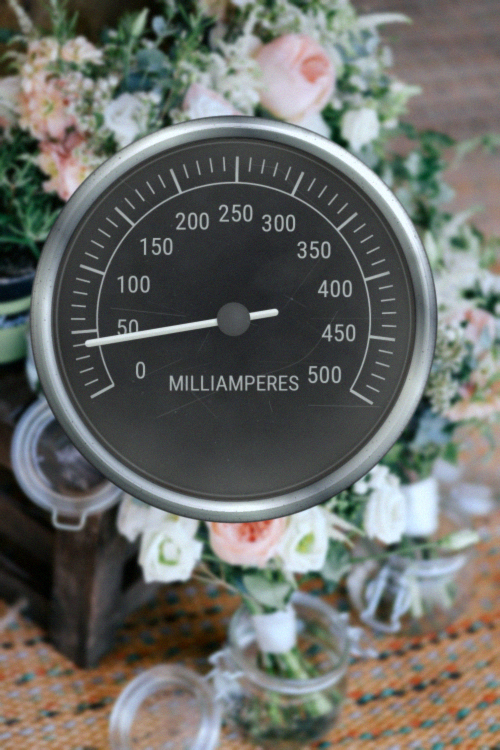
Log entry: 40 mA
